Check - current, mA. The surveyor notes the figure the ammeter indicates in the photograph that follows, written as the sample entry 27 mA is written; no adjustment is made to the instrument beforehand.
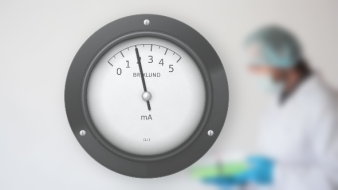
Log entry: 2 mA
